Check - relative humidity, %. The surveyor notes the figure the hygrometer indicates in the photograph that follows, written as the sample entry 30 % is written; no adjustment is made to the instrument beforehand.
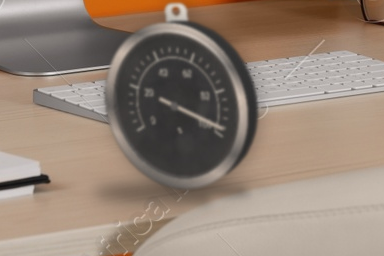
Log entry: 96 %
